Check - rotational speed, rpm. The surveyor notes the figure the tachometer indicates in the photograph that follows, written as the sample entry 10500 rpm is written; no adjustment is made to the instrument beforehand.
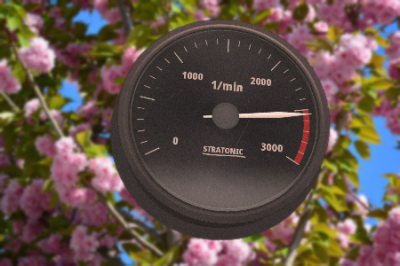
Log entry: 2550 rpm
